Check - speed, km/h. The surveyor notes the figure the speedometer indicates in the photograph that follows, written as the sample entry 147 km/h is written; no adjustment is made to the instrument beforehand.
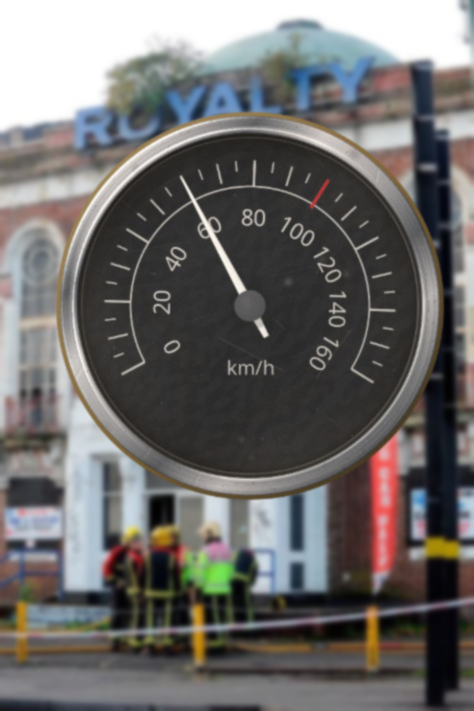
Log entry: 60 km/h
